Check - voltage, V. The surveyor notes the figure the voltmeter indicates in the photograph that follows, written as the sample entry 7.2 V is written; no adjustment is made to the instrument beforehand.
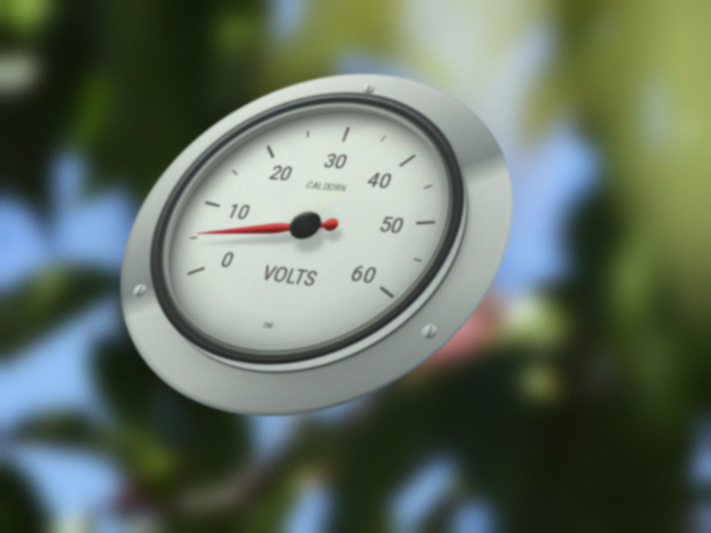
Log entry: 5 V
